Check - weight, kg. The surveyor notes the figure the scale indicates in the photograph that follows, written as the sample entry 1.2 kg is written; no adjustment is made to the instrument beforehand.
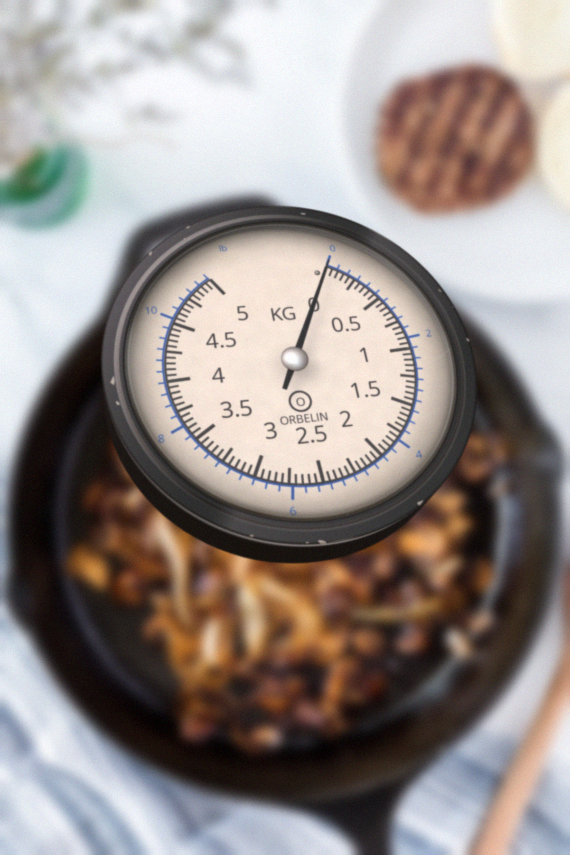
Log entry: 0 kg
